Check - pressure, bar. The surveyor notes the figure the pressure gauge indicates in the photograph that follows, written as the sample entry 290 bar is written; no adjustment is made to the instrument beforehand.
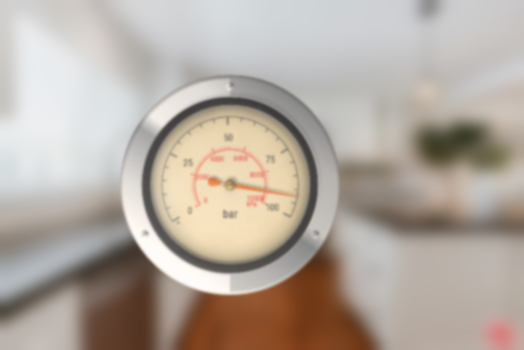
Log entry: 92.5 bar
